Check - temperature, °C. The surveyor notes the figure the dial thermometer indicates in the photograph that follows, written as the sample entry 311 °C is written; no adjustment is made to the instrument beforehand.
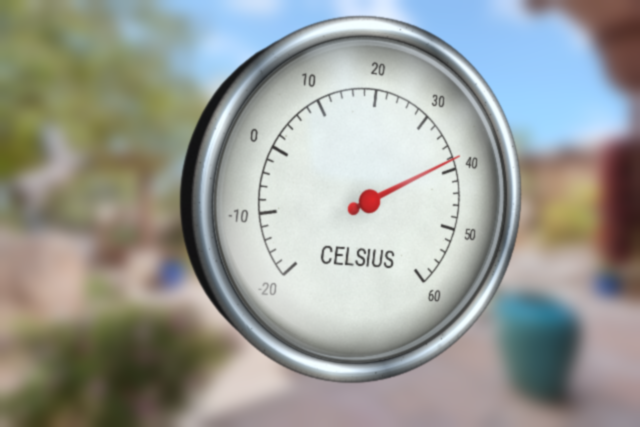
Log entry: 38 °C
